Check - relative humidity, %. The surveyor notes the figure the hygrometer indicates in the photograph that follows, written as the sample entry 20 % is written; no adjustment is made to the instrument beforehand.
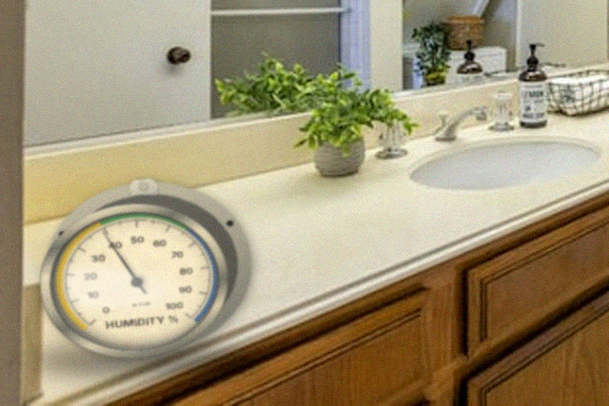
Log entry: 40 %
